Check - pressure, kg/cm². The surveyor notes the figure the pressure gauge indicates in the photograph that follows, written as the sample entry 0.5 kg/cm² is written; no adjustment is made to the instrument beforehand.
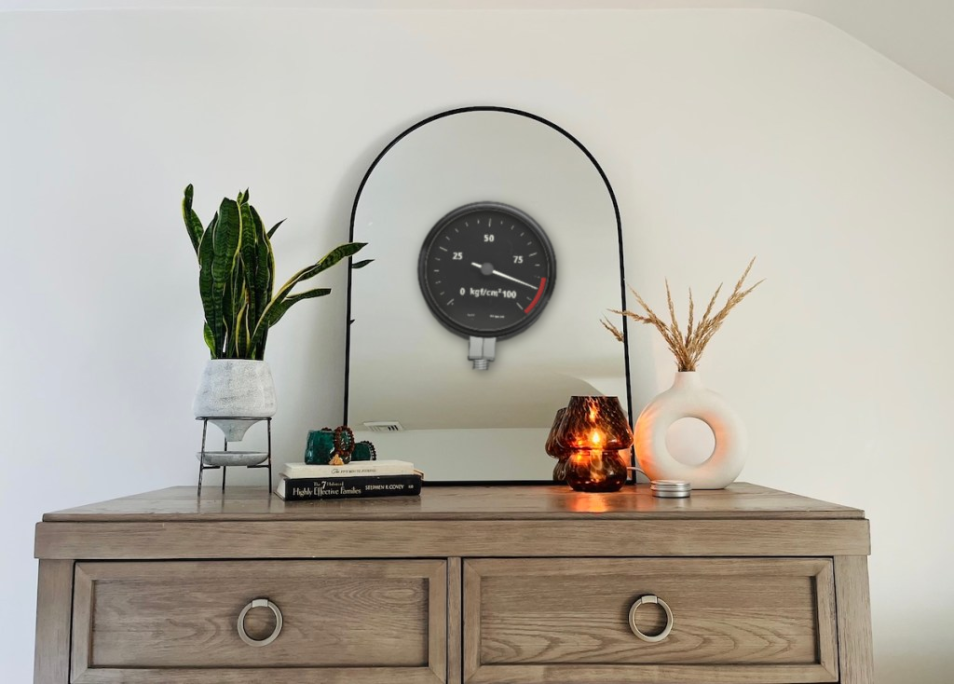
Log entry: 90 kg/cm²
